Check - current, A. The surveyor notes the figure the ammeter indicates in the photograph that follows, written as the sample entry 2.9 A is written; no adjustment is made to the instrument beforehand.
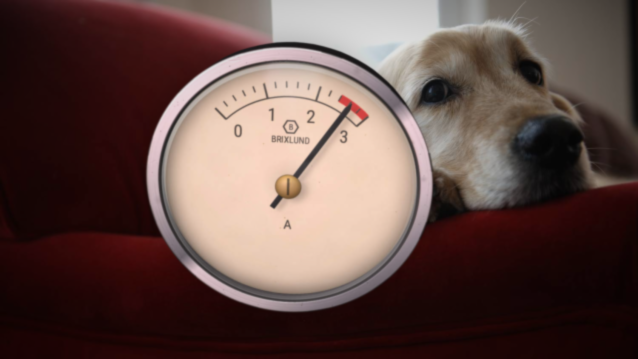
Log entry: 2.6 A
